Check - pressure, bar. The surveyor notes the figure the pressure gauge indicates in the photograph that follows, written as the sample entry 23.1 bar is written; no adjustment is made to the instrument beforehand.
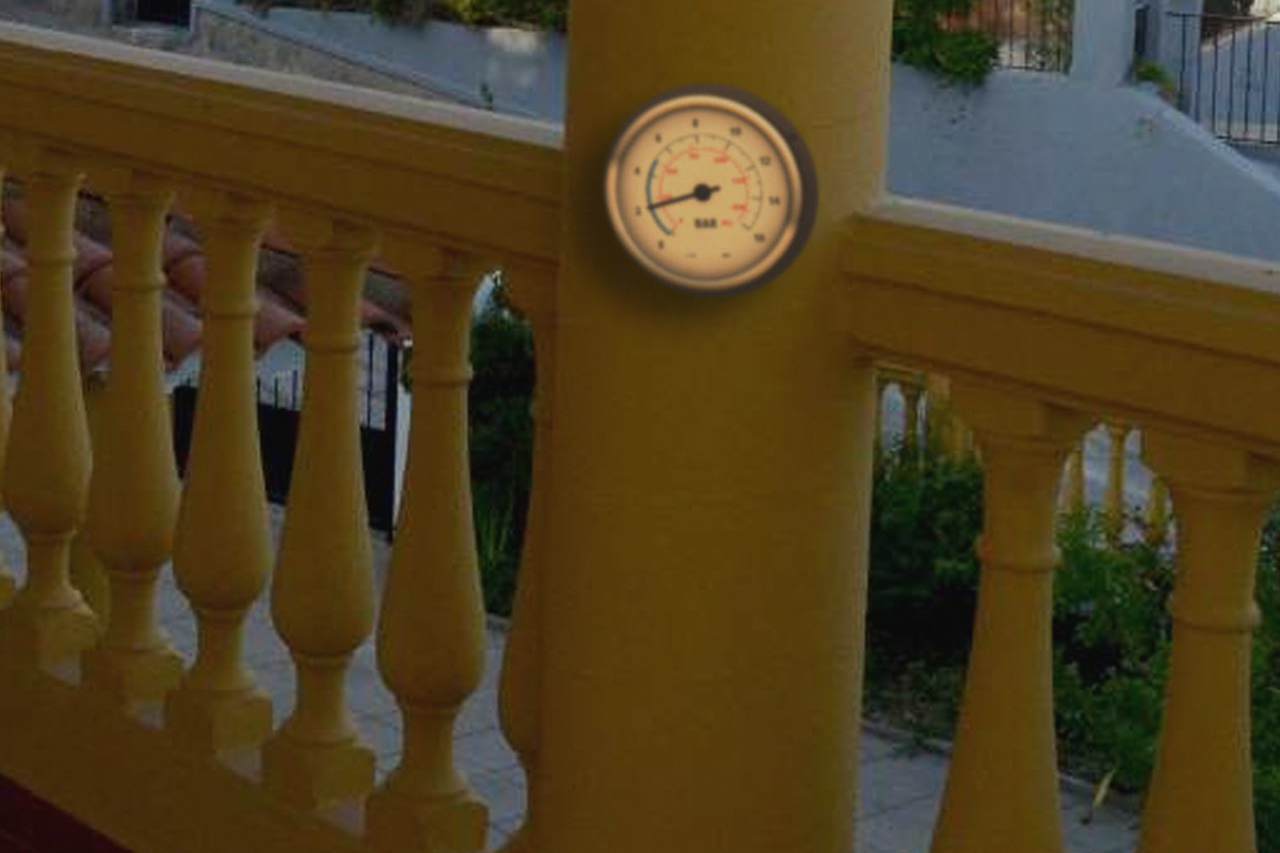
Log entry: 2 bar
